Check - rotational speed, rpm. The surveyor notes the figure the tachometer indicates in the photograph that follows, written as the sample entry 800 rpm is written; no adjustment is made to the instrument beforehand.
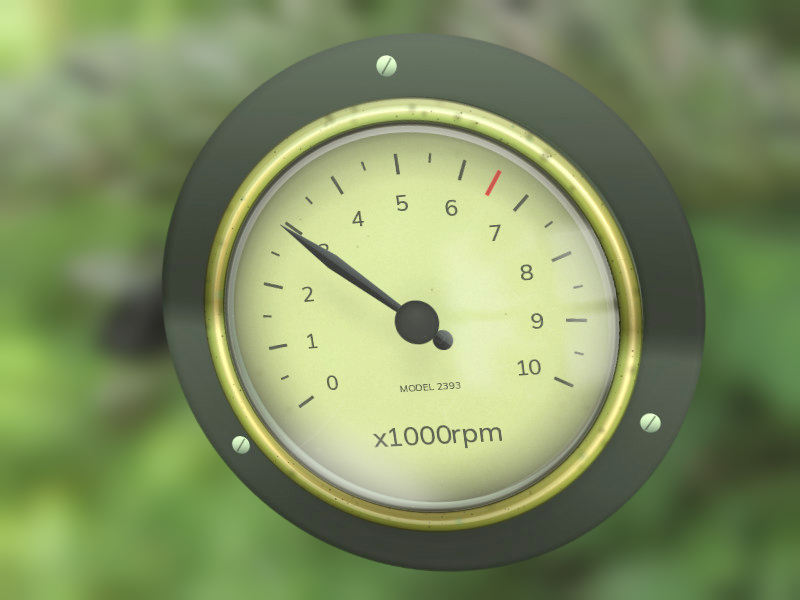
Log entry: 3000 rpm
